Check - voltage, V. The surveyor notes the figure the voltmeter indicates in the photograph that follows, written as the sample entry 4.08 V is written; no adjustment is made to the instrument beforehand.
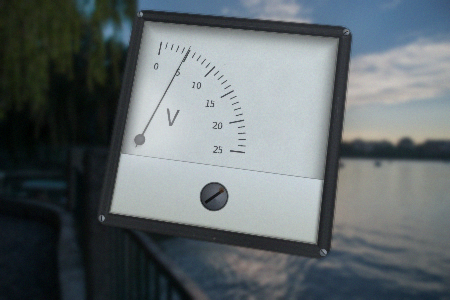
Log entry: 5 V
